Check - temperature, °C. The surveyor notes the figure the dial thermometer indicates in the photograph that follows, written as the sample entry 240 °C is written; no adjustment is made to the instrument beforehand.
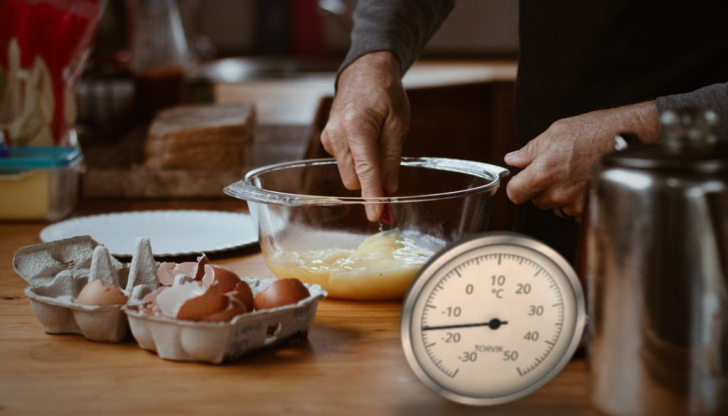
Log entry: -15 °C
